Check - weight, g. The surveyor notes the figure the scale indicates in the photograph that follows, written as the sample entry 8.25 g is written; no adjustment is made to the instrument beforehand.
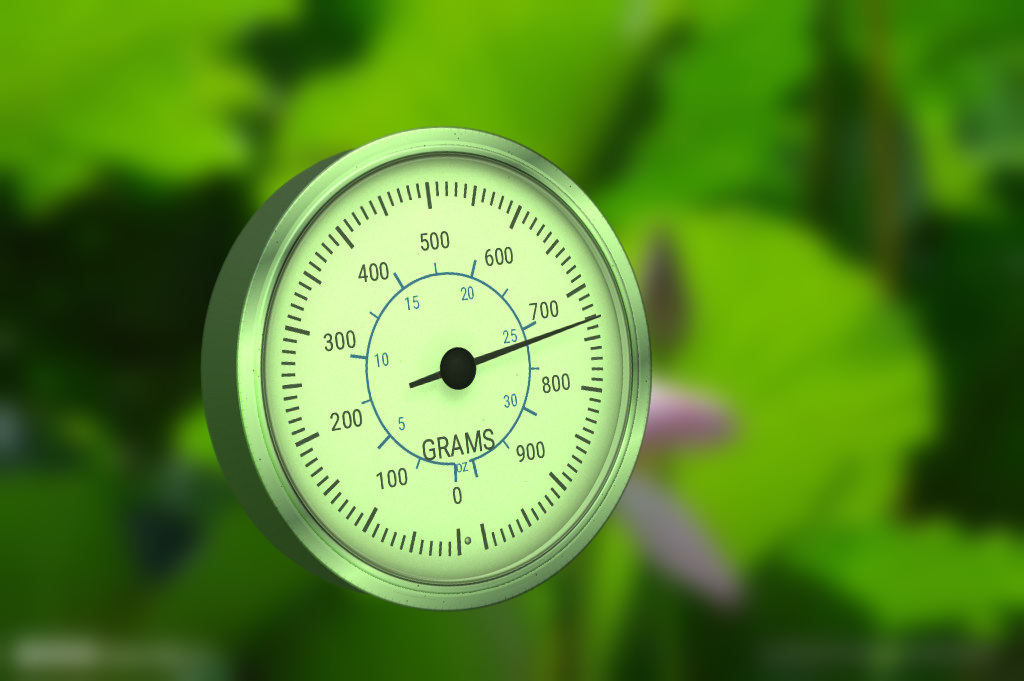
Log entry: 730 g
